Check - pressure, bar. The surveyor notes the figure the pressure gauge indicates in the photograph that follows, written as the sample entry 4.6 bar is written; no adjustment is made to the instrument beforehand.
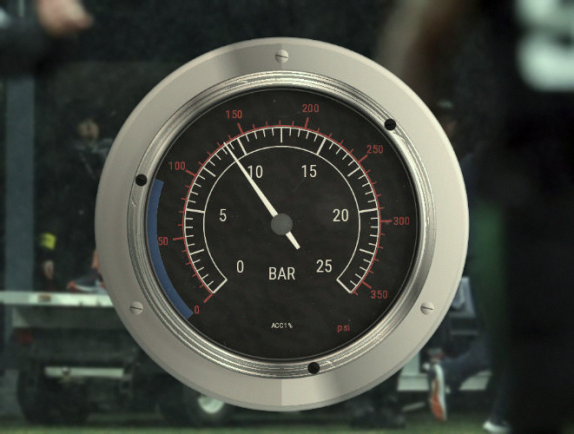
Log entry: 9.25 bar
